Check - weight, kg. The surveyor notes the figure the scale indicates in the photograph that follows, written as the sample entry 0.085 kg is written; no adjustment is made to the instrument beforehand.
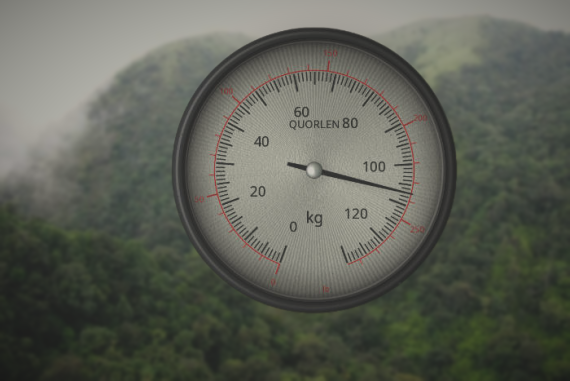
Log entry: 107 kg
